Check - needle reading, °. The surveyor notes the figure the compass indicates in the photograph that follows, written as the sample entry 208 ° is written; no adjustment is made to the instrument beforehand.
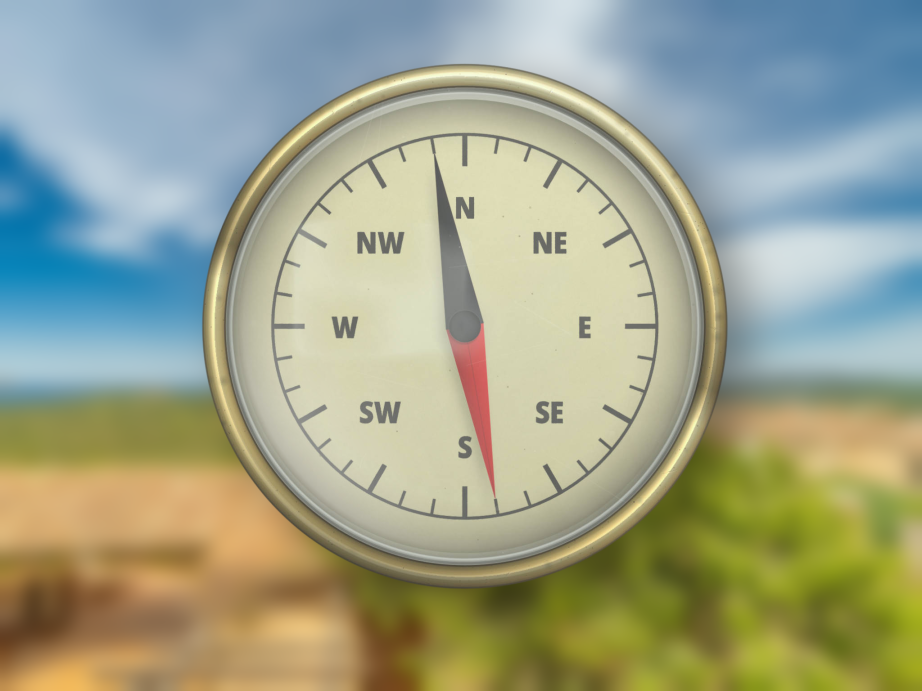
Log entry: 170 °
